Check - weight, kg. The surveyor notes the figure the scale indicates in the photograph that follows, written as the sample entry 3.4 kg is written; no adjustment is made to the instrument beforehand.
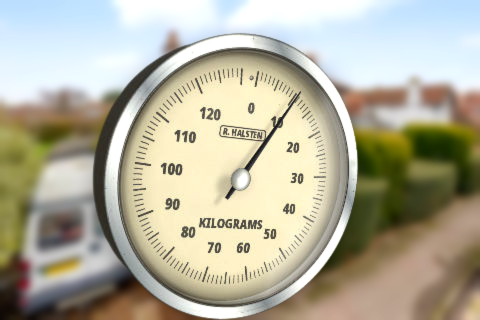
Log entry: 10 kg
